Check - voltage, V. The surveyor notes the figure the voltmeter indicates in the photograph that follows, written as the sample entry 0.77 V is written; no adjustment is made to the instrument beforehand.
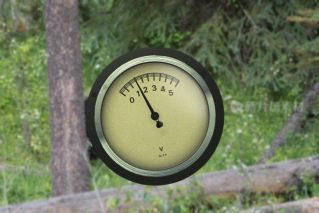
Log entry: 1.5 V
